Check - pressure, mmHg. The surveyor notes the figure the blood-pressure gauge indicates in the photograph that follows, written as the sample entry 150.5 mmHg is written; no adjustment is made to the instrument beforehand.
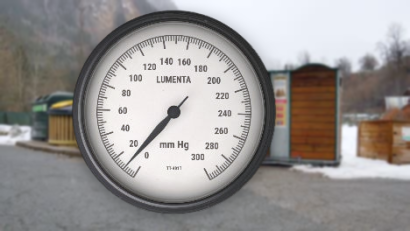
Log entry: 10 mmHg
